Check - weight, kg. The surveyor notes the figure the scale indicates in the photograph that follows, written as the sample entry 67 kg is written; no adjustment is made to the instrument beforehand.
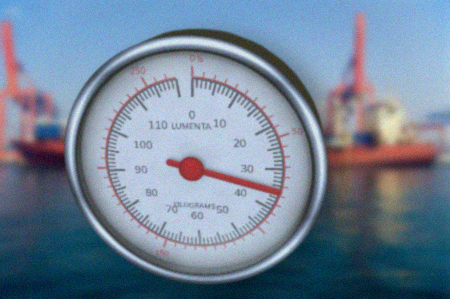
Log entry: 35 kg
